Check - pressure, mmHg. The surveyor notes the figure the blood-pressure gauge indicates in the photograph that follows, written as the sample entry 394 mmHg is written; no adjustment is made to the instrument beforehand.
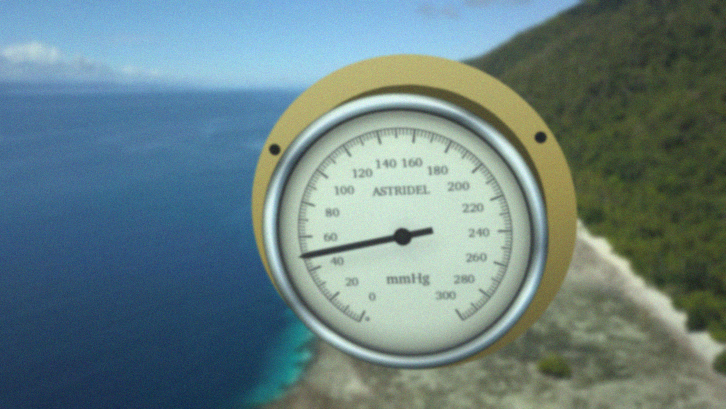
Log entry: 50 mmHg
